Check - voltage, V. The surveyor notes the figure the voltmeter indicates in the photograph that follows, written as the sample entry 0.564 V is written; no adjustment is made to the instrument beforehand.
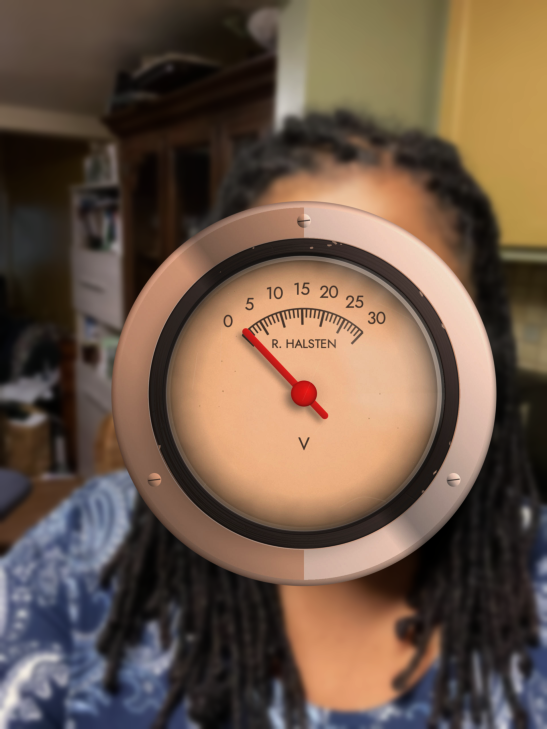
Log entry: 1 V
